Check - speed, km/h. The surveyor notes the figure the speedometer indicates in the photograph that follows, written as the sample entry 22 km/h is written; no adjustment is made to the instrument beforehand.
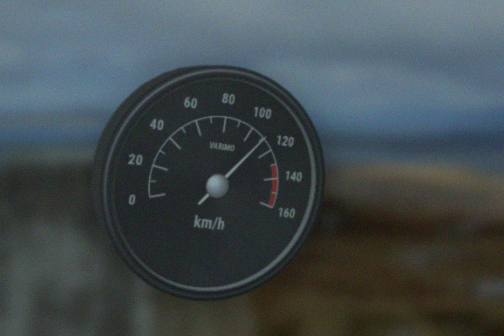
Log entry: 110 km/h
